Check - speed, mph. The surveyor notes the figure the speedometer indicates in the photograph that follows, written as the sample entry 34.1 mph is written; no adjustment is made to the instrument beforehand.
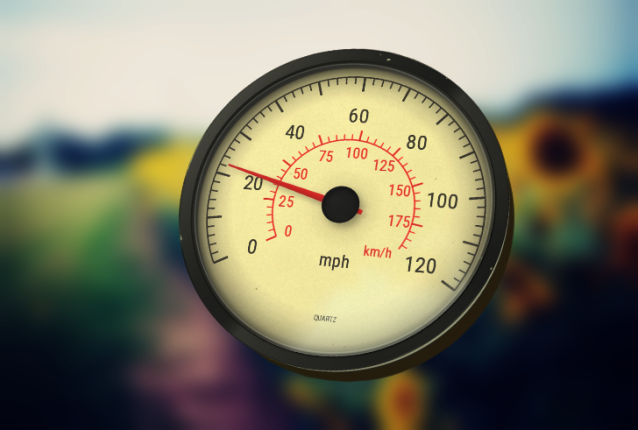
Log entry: 22 mph
